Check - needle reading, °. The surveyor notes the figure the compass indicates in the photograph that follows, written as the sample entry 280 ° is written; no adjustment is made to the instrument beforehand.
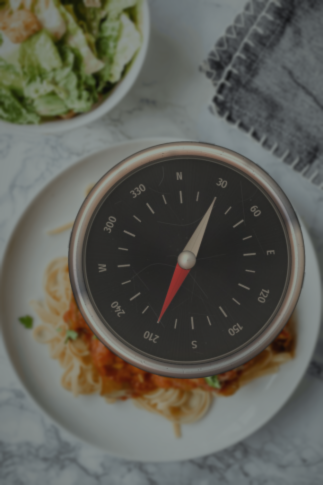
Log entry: 210 °
